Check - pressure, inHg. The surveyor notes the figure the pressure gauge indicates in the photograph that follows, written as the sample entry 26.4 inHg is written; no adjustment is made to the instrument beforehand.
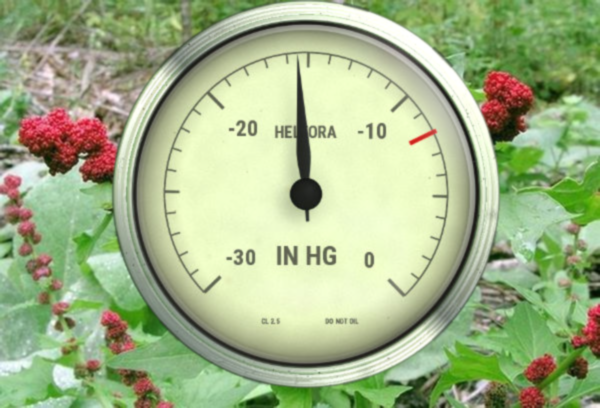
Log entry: -15.5 inHg
